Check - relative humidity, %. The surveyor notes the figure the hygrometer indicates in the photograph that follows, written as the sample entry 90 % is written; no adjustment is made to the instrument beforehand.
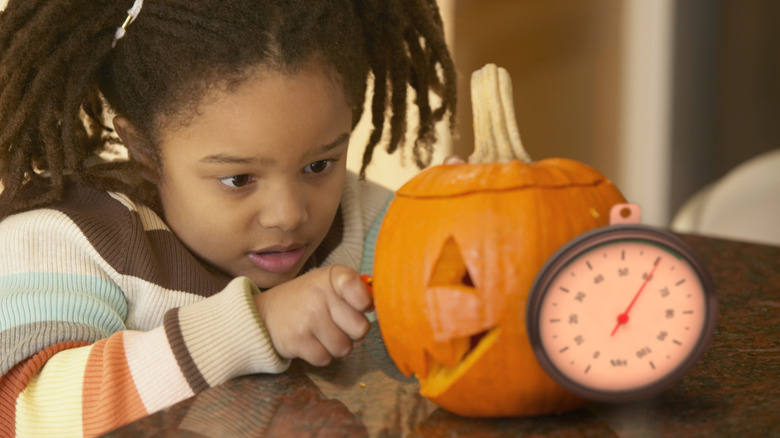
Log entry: 60 %
